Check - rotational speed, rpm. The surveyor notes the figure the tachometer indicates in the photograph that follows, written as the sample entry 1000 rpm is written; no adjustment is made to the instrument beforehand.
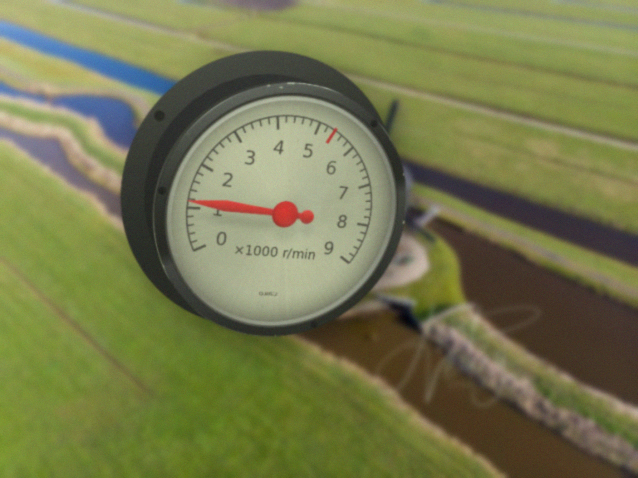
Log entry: 1200 rpm
